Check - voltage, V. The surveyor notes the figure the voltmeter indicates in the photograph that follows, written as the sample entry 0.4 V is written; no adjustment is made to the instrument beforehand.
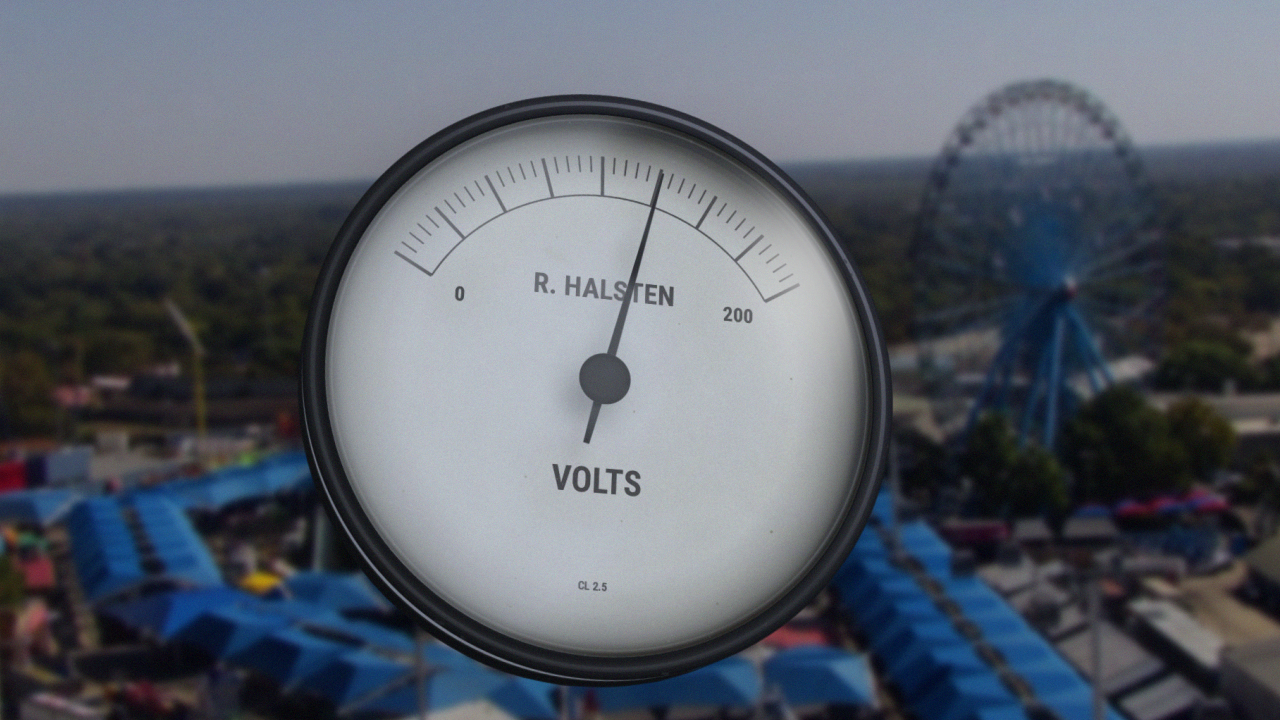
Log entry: 125 V
